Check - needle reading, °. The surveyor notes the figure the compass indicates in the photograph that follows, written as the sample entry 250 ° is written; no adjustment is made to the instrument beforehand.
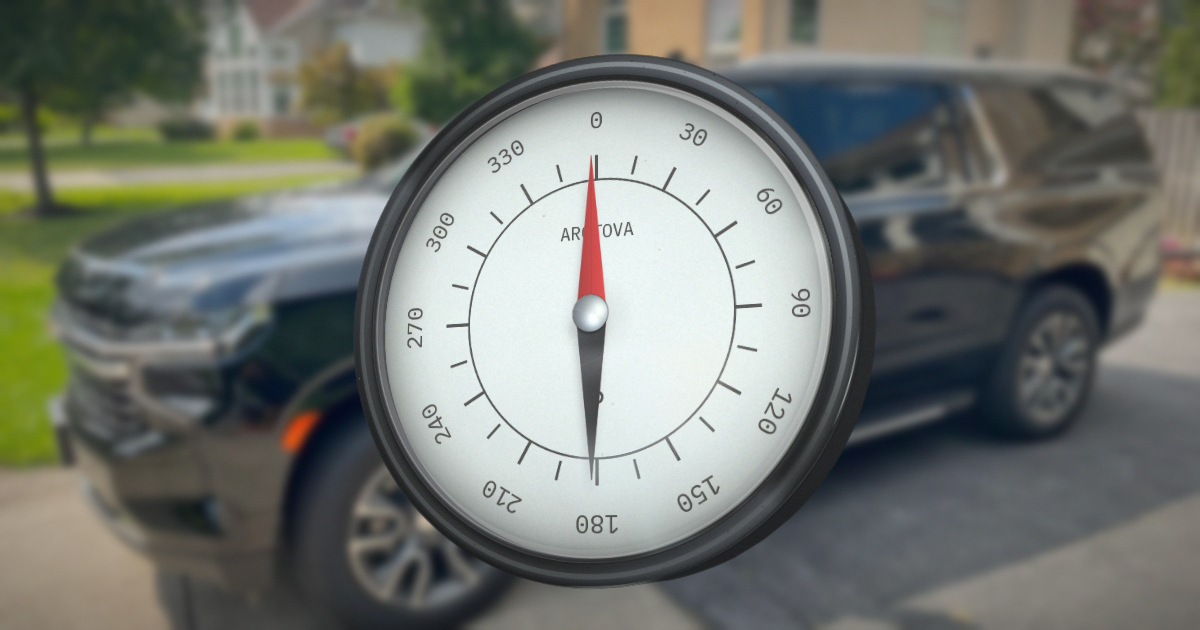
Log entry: 0 °
